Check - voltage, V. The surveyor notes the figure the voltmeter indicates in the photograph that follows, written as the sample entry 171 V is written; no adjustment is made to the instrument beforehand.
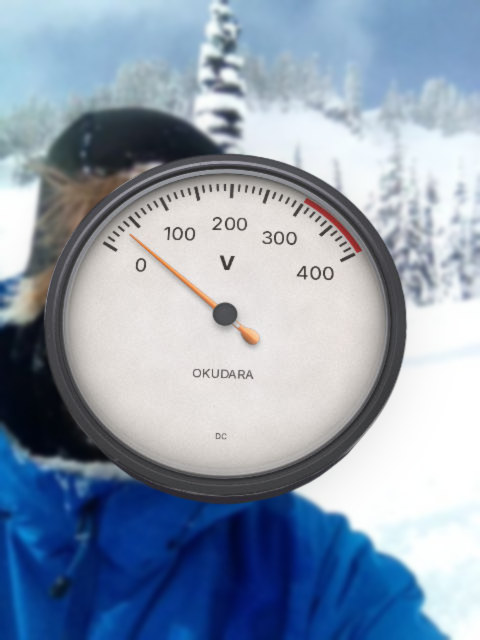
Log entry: 30 V
